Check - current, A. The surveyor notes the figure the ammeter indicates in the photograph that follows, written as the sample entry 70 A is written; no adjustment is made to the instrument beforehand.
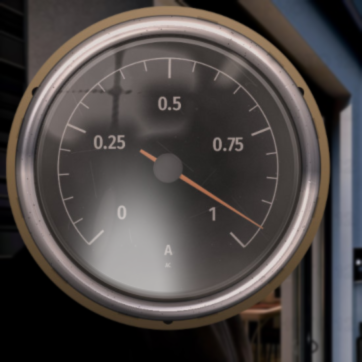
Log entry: 0.95 A
